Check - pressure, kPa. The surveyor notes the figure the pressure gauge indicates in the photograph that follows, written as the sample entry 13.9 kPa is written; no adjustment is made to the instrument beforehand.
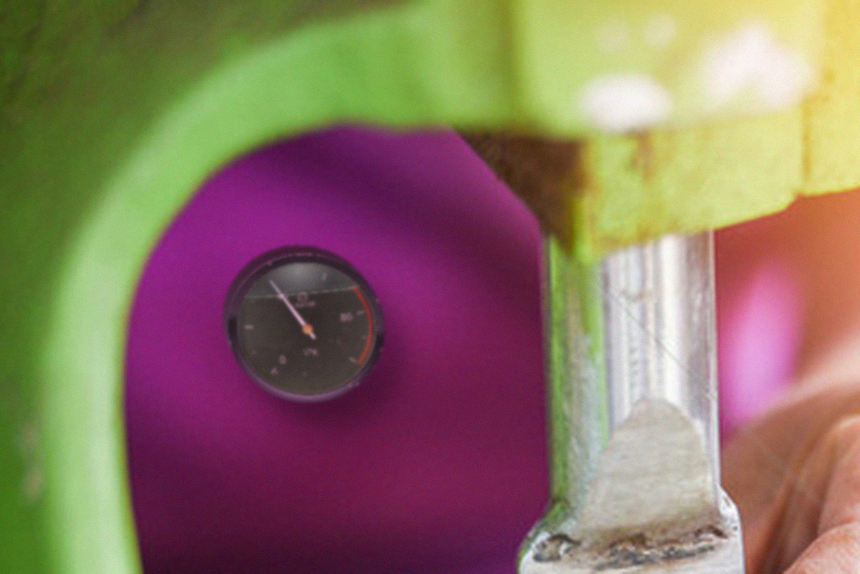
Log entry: 40 kPa
